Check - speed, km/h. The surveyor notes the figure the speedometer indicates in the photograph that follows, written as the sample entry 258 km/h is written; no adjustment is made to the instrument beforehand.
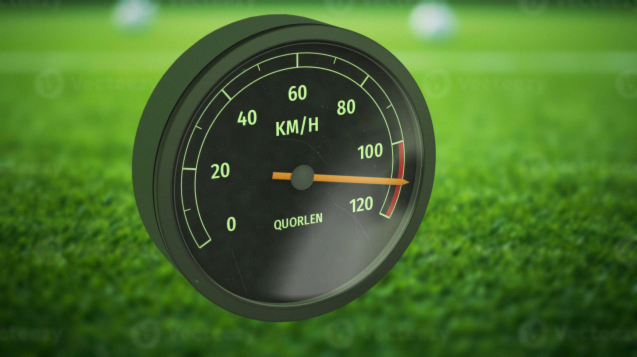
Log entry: 110 km/h
